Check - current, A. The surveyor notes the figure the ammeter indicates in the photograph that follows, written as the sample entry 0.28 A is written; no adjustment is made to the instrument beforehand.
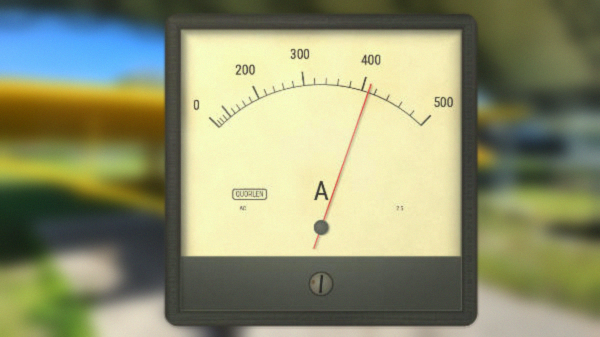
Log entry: 410 A
